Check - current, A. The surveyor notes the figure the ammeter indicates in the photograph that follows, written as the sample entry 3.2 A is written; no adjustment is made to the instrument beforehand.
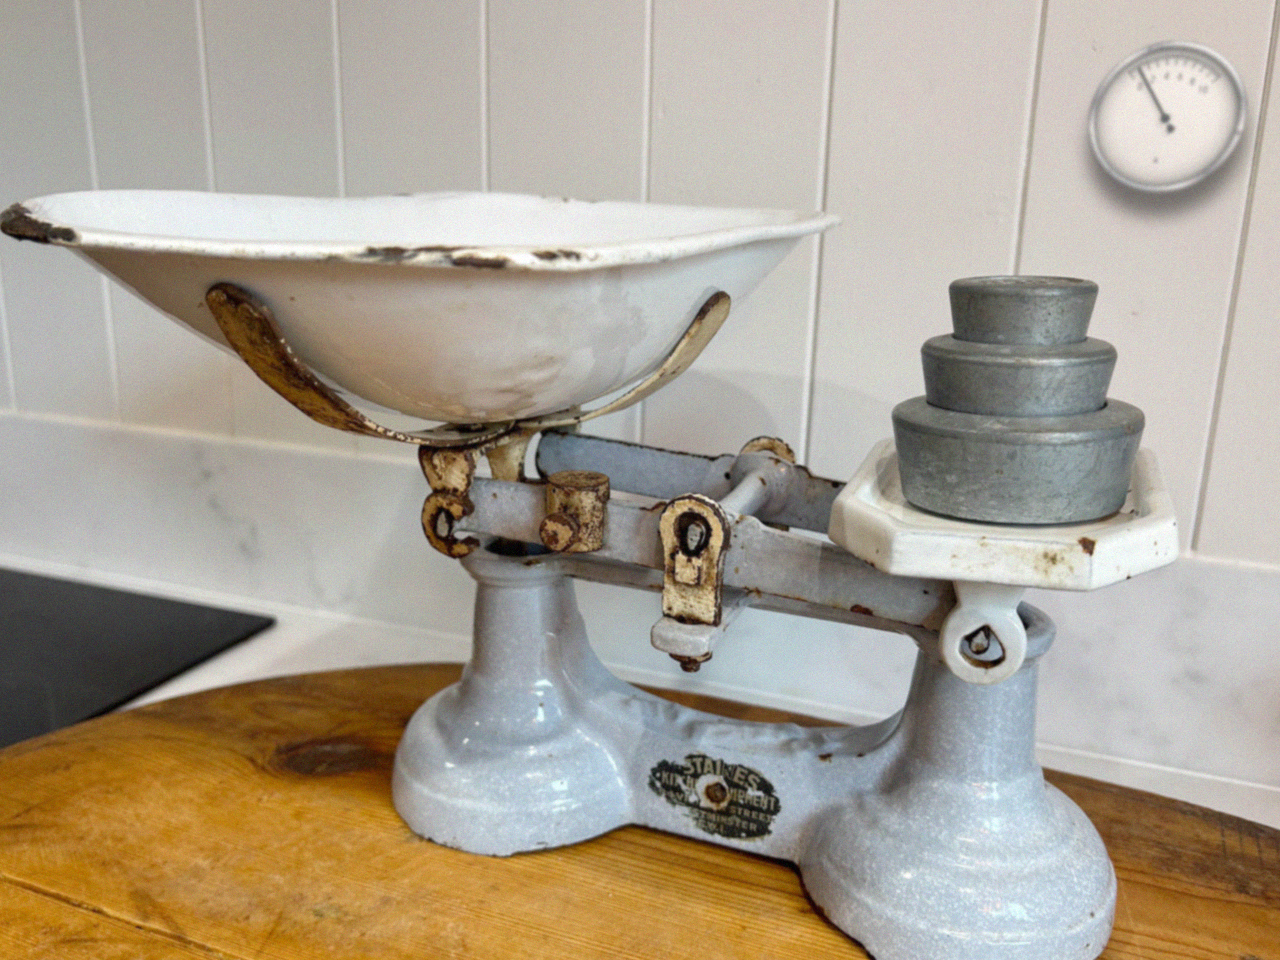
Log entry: 1 A
